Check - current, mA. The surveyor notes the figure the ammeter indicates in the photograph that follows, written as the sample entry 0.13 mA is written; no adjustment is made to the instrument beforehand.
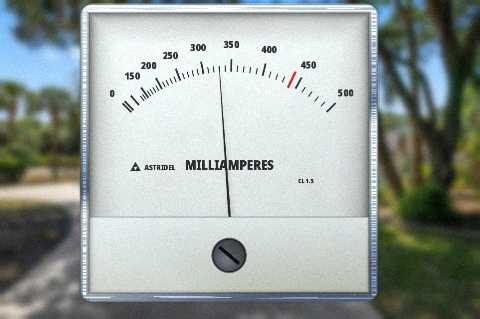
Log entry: 330 mA
